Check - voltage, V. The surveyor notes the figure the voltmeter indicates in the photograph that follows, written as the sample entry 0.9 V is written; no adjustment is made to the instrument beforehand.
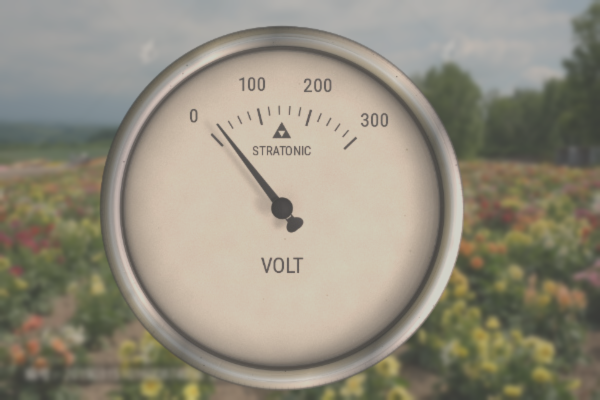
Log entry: 20 V
